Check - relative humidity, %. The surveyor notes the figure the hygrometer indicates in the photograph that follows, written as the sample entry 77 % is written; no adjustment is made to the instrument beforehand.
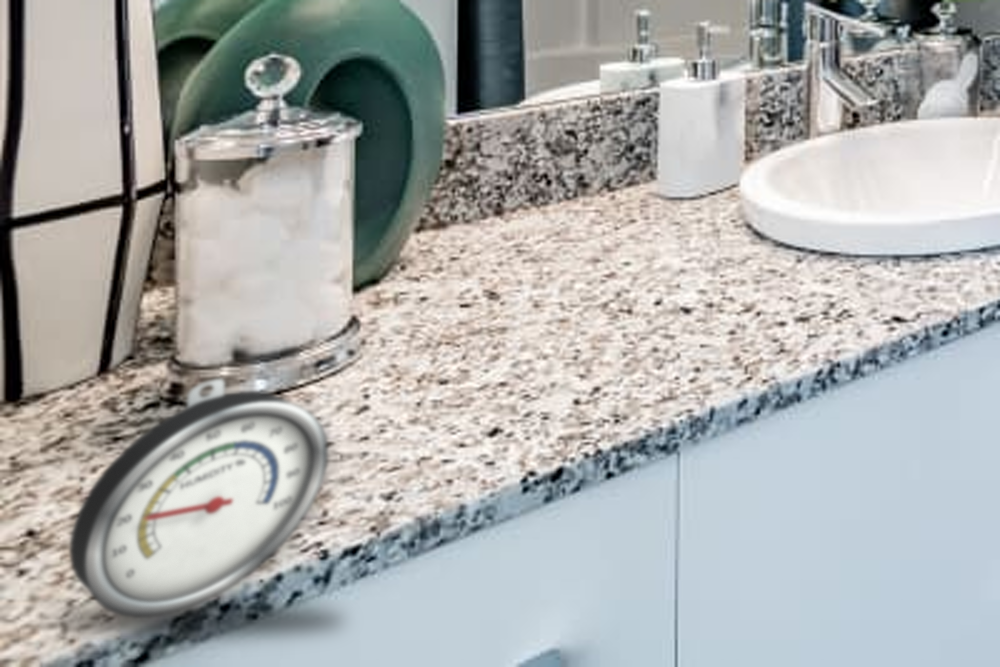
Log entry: 20 %
